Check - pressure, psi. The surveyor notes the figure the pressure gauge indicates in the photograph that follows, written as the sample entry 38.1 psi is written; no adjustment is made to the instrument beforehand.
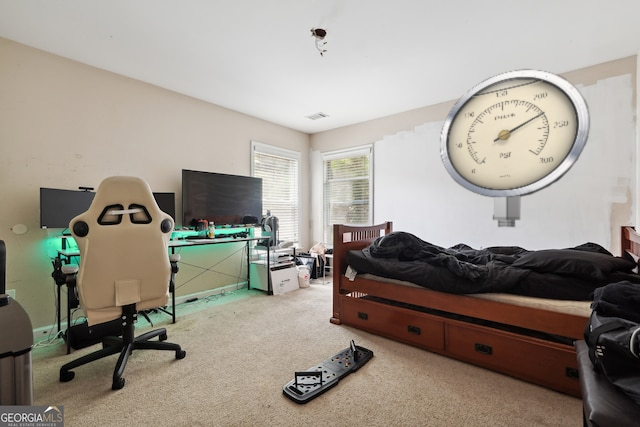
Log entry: 225 psi
